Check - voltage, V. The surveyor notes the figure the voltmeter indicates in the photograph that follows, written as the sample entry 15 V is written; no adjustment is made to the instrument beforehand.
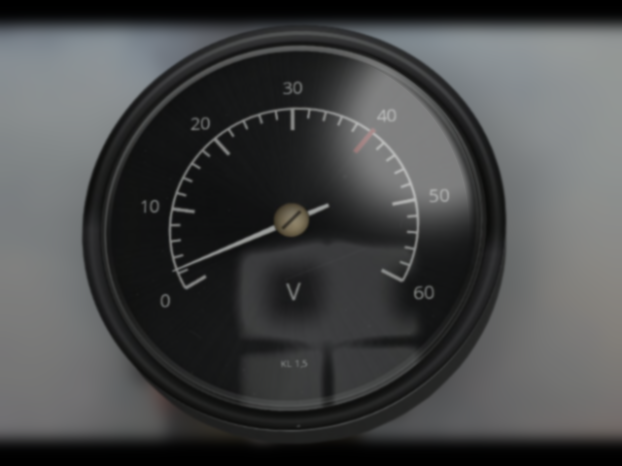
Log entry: 2 V
